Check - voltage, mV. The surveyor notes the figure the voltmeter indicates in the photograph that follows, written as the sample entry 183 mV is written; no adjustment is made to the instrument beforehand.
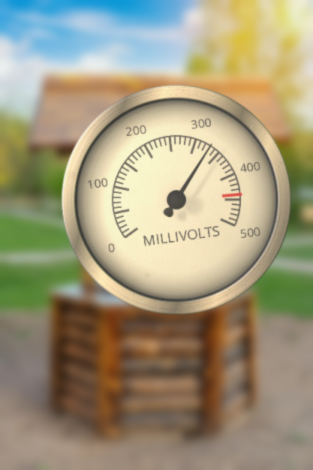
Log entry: 330 mV
